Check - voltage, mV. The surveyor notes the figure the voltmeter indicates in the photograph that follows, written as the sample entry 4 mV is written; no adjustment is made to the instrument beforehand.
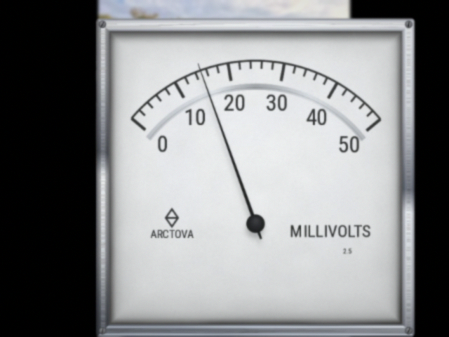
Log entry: 15 mV
